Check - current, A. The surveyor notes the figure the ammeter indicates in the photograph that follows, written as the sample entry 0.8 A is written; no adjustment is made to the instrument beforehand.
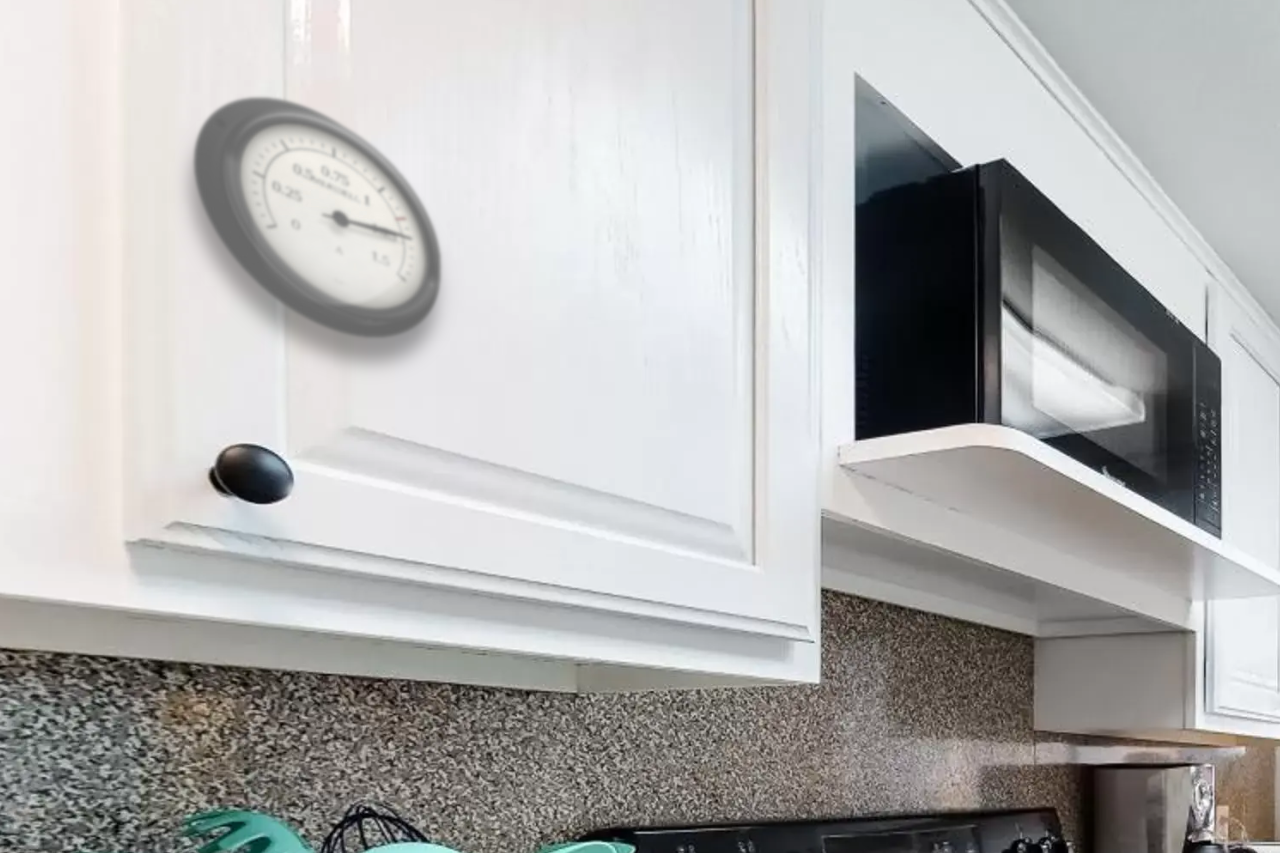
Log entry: 1.25 A
